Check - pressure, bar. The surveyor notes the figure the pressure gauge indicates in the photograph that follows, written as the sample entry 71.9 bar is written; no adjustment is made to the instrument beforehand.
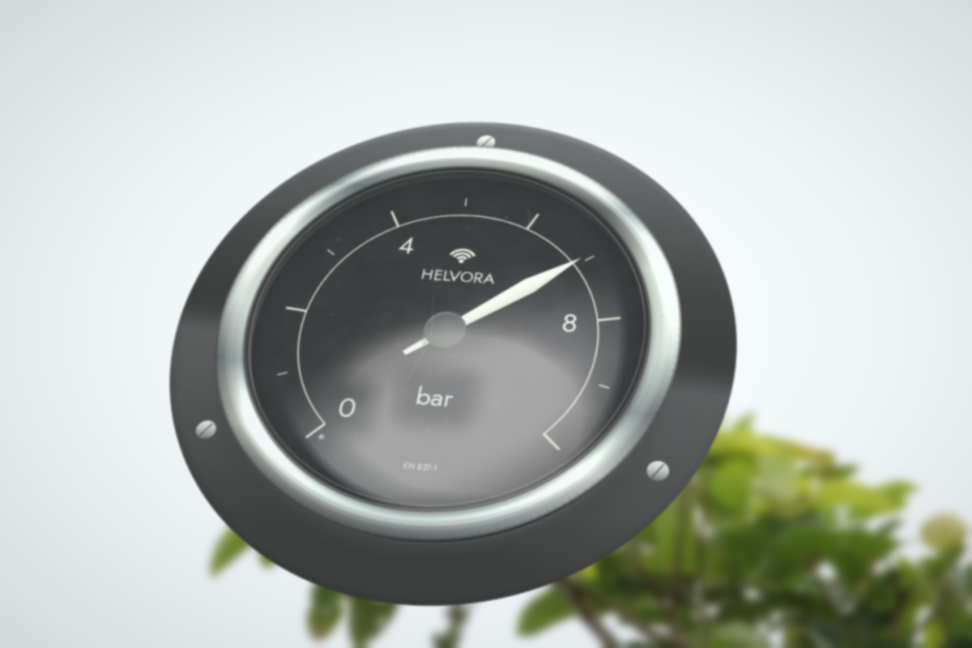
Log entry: 7 bar
